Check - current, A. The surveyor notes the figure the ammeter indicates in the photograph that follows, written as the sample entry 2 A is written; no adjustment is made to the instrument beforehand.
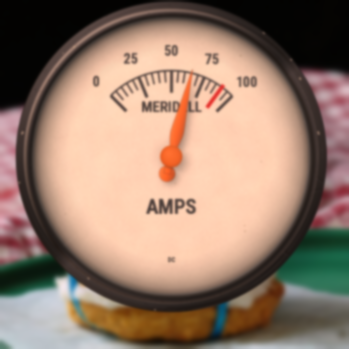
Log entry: 65 A
